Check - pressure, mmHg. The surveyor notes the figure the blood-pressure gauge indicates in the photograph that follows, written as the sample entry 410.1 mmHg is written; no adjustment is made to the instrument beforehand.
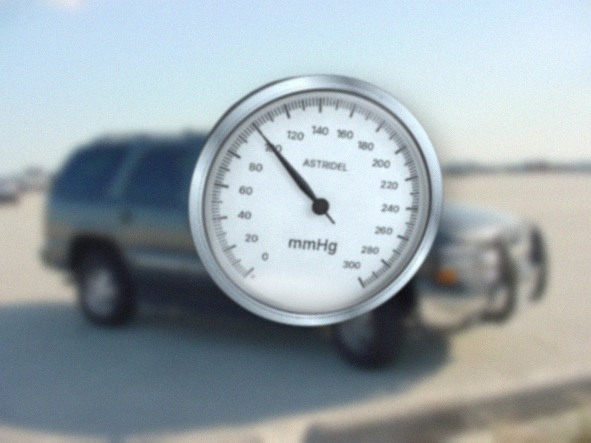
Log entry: 100 mmHg
